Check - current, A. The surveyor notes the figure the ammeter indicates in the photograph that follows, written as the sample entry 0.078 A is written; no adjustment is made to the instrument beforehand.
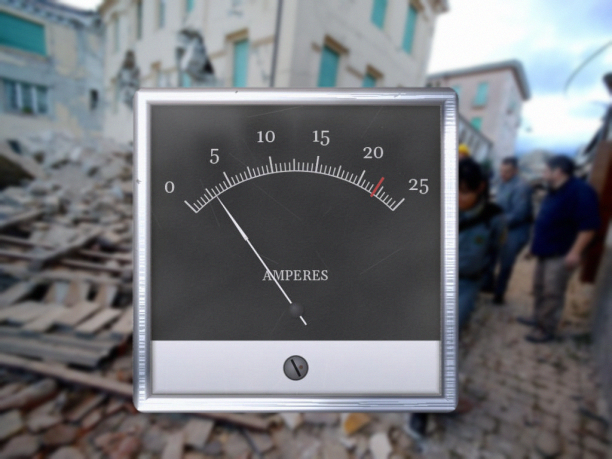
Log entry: 3 A
